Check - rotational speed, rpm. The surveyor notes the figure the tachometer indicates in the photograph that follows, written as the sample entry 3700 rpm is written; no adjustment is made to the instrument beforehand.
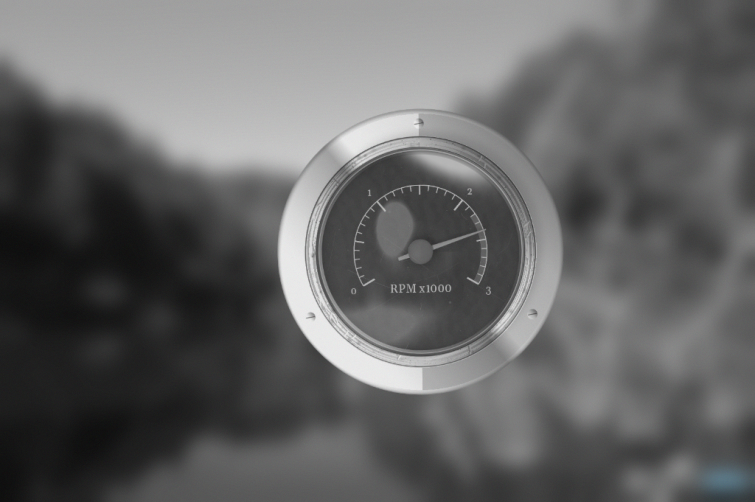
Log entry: 2400 rpm
